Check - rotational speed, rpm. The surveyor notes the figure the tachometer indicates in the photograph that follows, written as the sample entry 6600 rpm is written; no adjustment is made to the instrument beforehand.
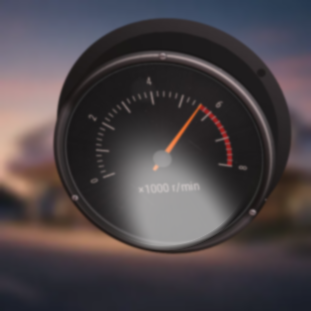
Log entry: 5600 rpm
